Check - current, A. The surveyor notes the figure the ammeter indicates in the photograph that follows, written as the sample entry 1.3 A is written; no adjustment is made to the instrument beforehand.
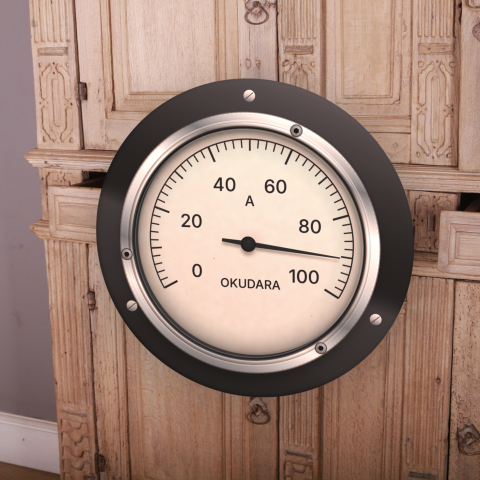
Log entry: 90 A
